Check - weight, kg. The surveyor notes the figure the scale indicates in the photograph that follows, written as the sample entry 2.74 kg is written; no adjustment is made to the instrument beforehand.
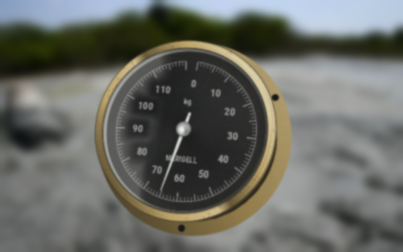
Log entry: 65 kg
